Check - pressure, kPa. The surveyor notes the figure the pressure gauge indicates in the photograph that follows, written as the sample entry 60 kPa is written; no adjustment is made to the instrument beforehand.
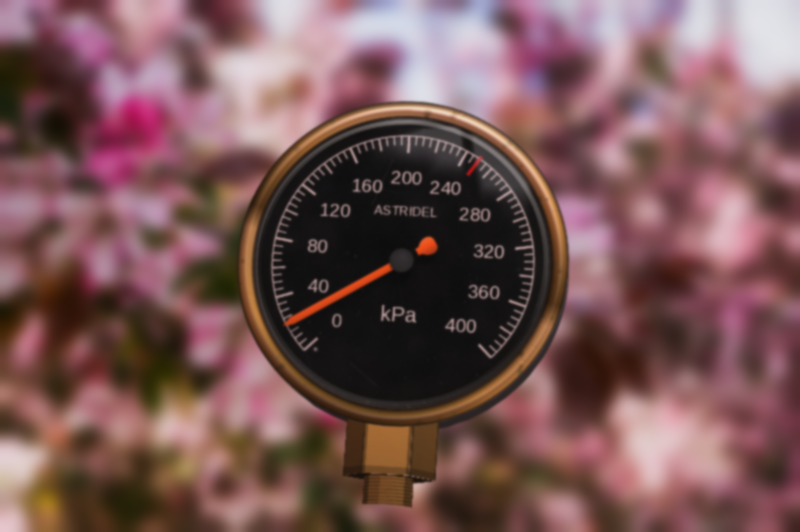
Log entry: 20 kPa
